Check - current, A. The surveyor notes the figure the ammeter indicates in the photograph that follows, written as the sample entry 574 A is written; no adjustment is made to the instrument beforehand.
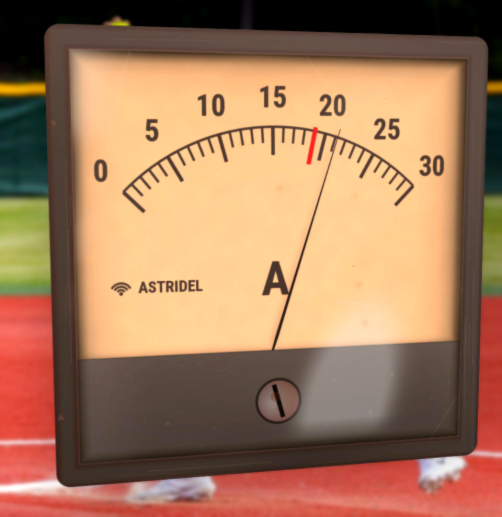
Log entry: 21 A
